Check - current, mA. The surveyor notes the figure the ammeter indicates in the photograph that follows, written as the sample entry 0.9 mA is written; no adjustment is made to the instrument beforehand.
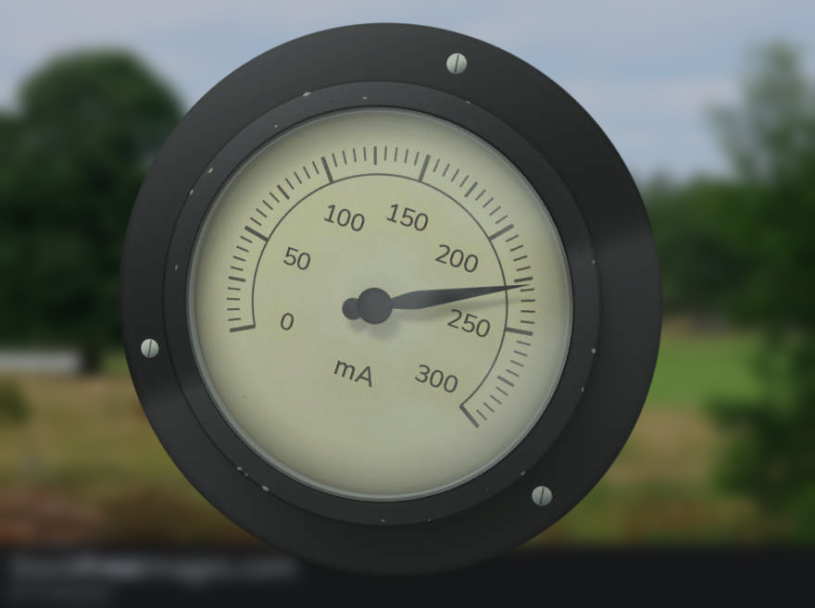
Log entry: 227.5 mA
